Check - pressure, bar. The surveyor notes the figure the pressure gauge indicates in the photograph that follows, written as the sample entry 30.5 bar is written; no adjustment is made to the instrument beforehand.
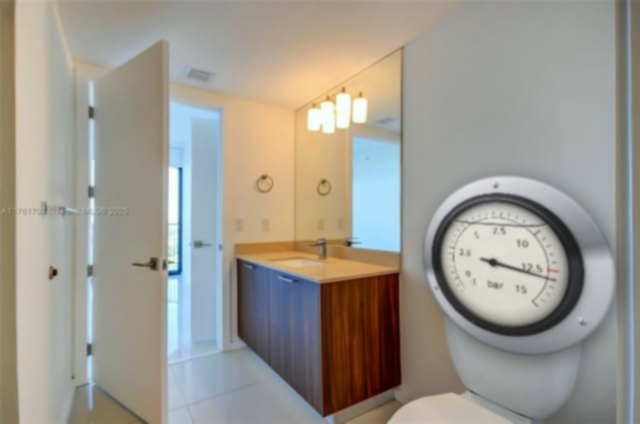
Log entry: 13 bar
